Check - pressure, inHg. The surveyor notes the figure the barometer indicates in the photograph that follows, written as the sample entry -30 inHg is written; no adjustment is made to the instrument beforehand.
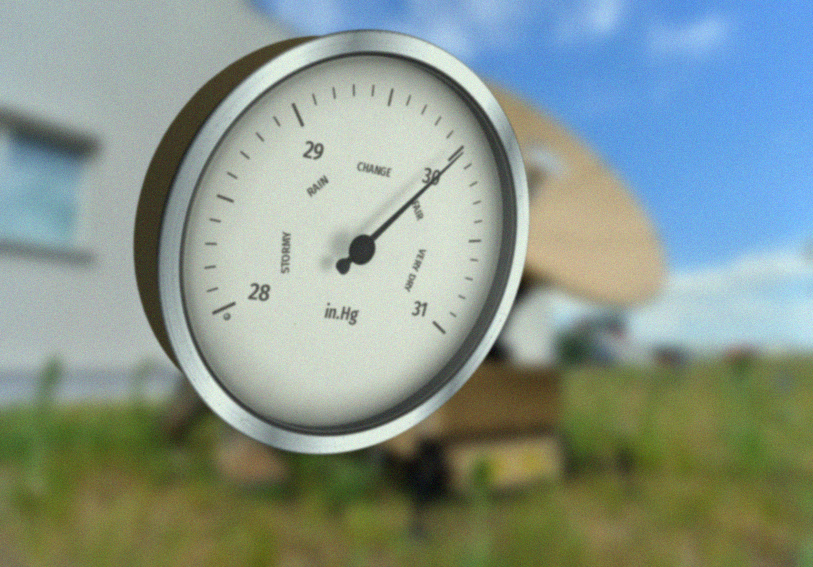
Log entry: 30 inHg
